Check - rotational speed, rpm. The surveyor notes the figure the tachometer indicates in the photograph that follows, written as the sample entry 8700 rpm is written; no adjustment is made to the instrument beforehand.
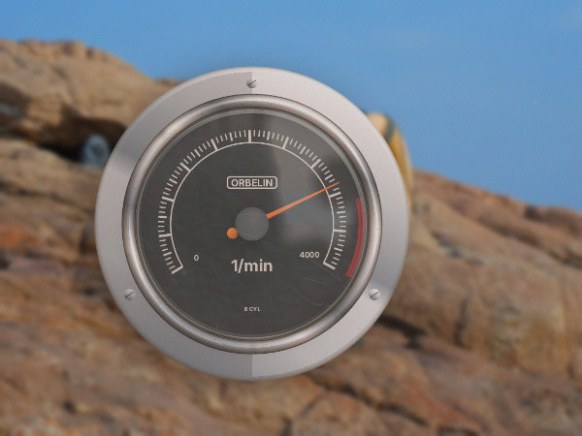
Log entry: 3100 rpm
